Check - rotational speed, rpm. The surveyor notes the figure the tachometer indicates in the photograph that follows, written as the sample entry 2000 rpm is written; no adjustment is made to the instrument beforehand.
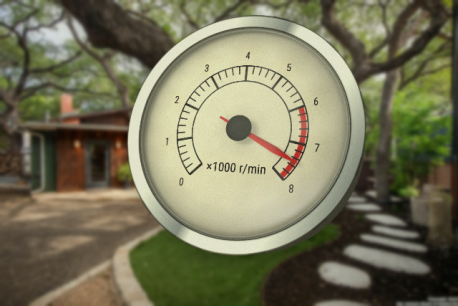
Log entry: 7500 rpm
